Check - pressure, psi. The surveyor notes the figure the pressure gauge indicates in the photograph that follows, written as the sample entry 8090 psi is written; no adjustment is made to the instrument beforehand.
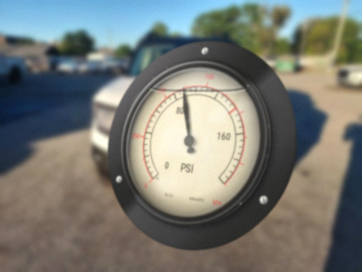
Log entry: 90 psi
